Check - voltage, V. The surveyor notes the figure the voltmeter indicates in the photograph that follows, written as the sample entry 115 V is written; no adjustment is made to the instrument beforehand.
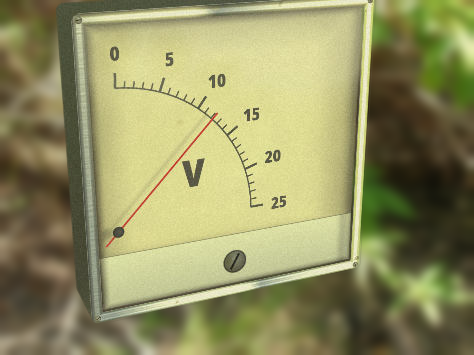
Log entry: 12 V
